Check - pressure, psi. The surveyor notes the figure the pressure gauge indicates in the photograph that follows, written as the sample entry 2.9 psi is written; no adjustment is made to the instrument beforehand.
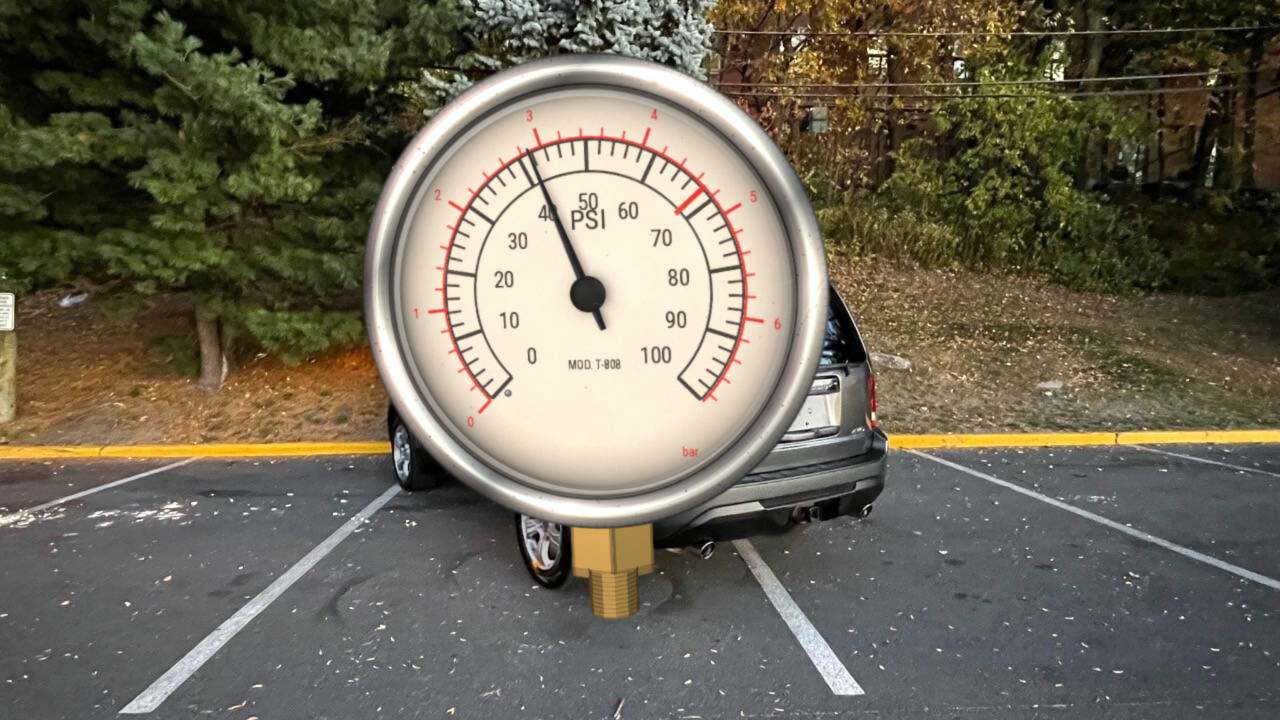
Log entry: 42 psi
